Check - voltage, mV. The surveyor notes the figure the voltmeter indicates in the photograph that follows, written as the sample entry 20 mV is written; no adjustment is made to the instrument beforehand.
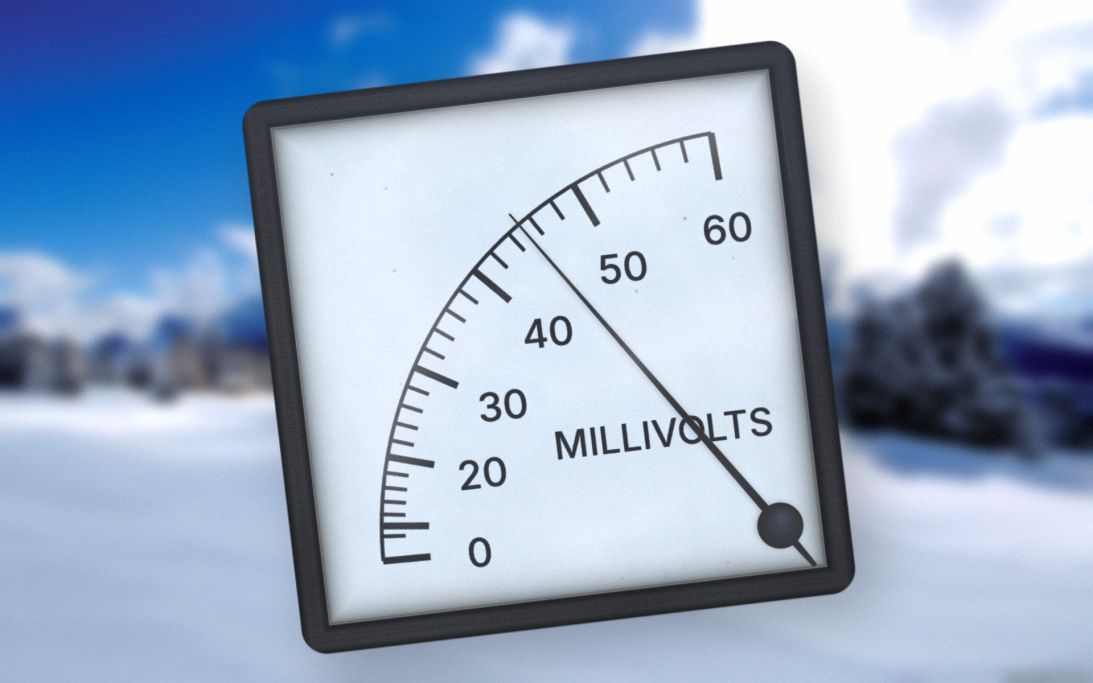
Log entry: 45 mV
